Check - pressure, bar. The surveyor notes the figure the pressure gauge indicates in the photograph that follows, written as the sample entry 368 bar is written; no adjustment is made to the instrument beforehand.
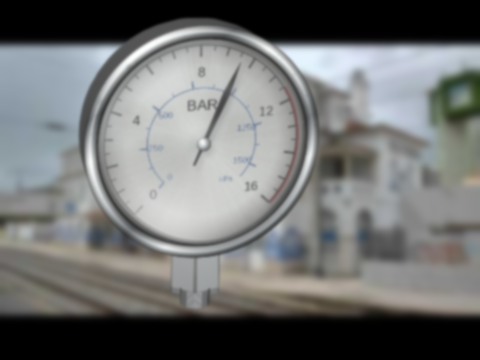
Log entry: 9.5 bar
